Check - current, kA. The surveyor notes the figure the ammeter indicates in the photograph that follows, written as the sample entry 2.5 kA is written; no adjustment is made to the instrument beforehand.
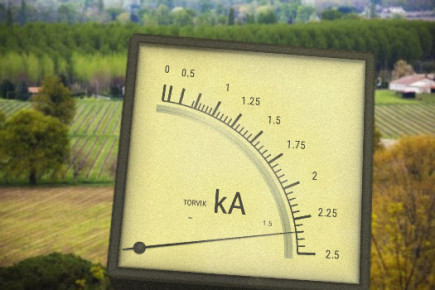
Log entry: 2.35 kA
